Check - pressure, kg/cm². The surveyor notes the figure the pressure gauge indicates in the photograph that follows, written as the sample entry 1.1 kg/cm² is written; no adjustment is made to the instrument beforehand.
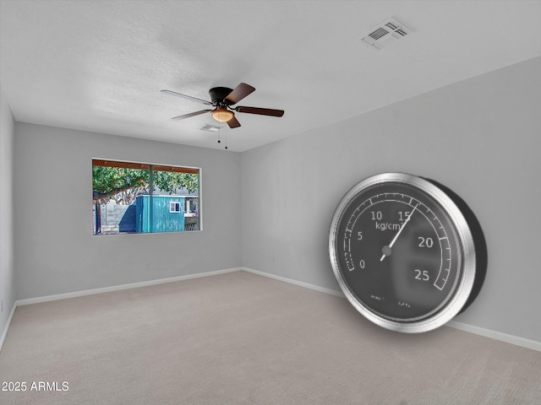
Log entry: 16 kg/cm²
